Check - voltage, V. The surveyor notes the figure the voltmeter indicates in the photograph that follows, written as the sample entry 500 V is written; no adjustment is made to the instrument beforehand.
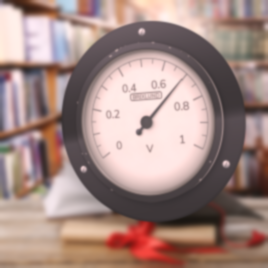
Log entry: 0.7 V
